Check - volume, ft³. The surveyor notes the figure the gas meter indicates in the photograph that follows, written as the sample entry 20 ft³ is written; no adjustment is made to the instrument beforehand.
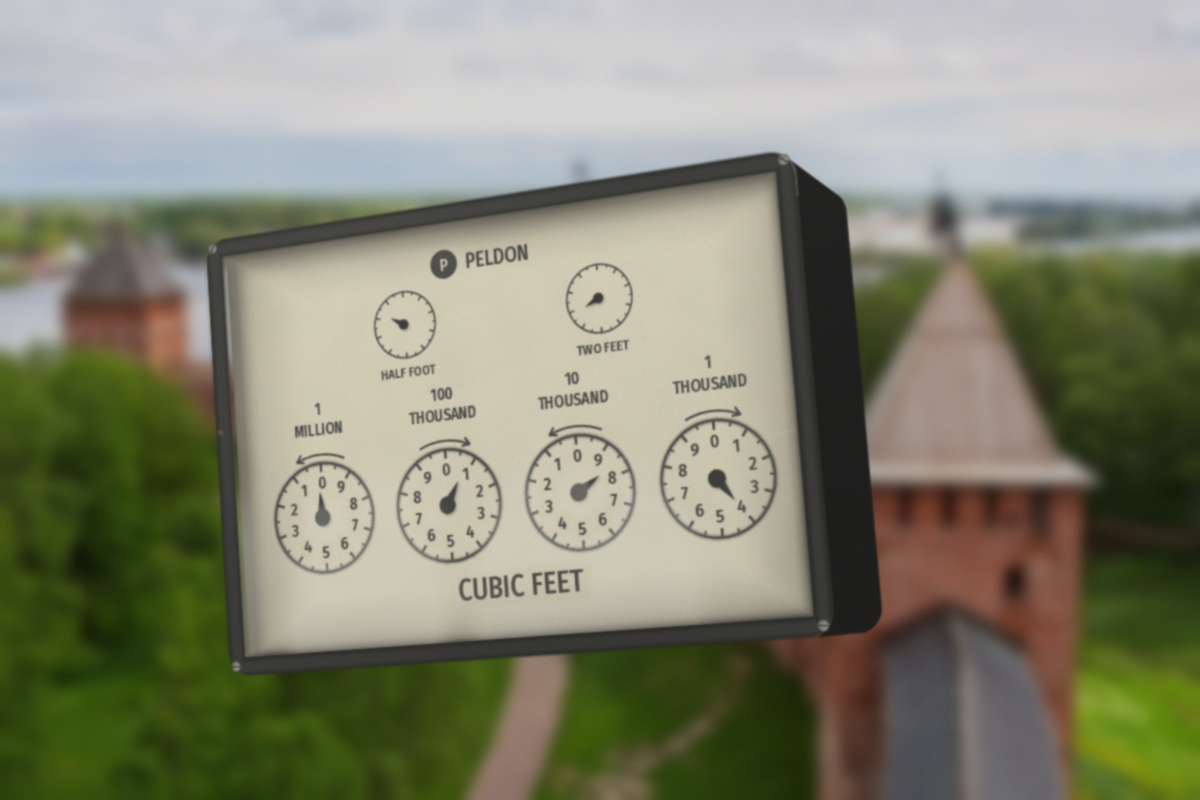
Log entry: 8400 ft³
